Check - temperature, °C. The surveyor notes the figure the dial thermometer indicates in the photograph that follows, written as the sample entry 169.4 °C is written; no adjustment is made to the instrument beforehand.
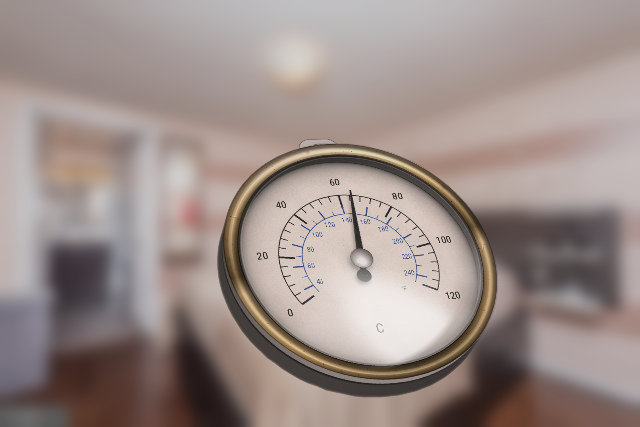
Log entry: 64 °C
